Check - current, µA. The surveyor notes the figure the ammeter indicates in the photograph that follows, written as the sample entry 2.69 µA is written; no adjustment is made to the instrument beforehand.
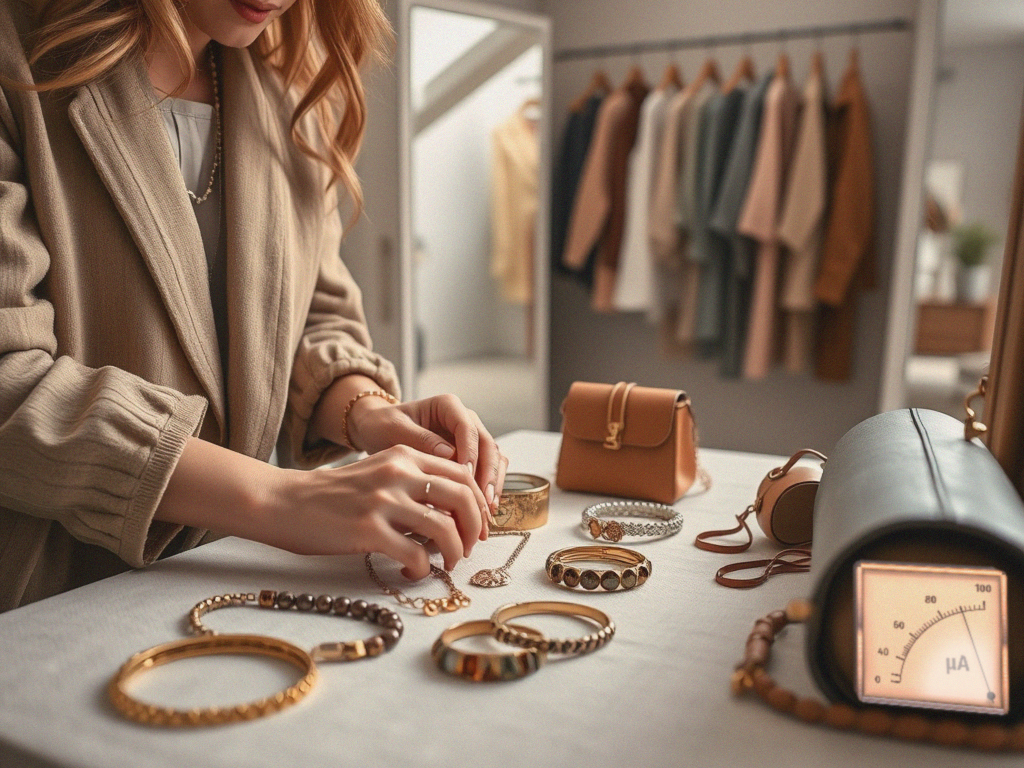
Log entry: 90 µA
